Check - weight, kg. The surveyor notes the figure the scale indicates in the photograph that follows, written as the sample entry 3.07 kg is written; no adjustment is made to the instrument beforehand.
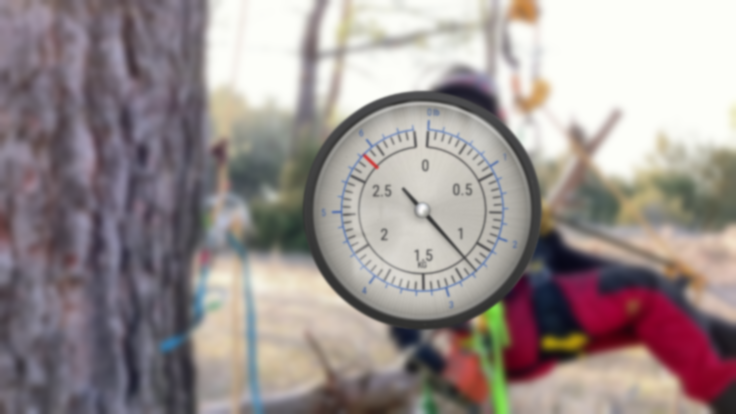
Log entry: 1.15 kg
